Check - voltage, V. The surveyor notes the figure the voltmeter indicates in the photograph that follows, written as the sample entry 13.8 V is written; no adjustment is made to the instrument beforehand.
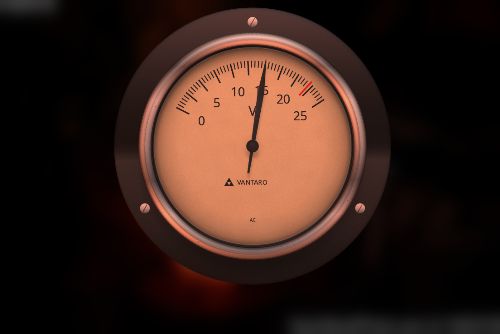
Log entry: 15 V
